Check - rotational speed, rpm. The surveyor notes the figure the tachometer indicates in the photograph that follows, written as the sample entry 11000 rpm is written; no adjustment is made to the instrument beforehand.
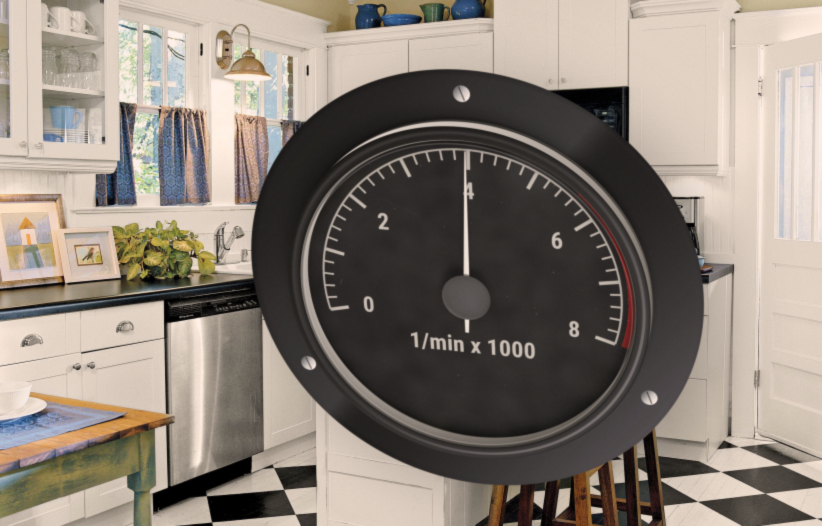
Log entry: 4000 rpm
